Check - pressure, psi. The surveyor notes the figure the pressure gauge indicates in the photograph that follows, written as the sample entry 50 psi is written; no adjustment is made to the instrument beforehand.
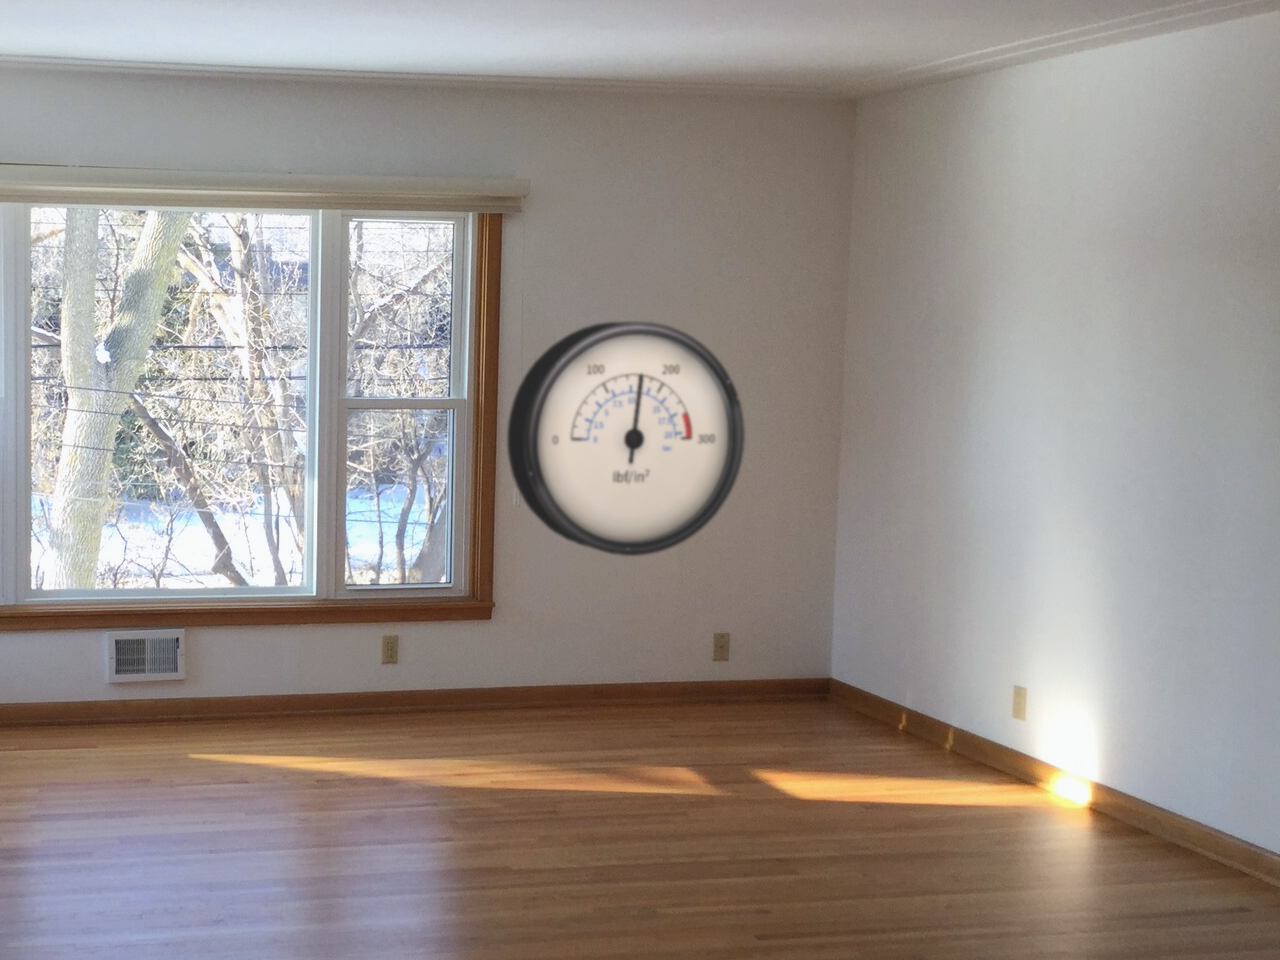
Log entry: 160 psi
